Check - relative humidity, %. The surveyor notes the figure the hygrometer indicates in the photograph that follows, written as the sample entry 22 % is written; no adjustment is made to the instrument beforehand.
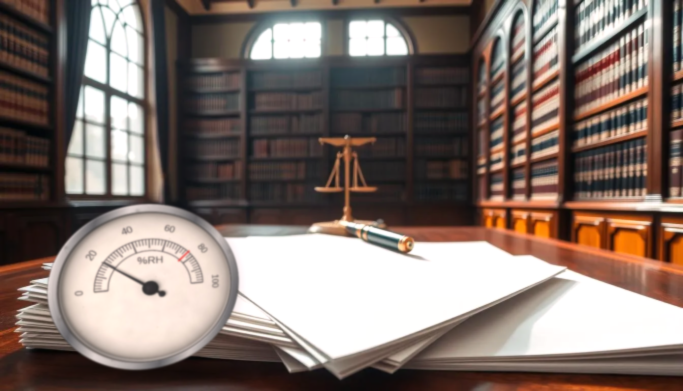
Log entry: 20 %
